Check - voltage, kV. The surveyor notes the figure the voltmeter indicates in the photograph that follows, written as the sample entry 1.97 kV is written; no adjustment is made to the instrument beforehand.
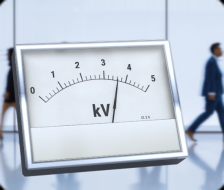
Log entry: 3.6 kV
